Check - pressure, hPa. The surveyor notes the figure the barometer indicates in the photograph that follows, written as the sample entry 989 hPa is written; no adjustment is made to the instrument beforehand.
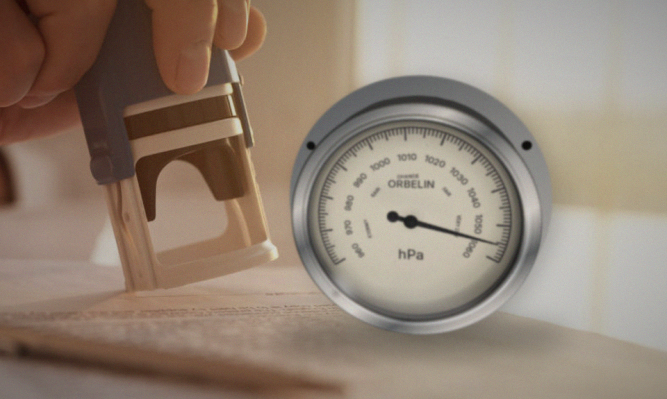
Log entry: 1055 hPa
